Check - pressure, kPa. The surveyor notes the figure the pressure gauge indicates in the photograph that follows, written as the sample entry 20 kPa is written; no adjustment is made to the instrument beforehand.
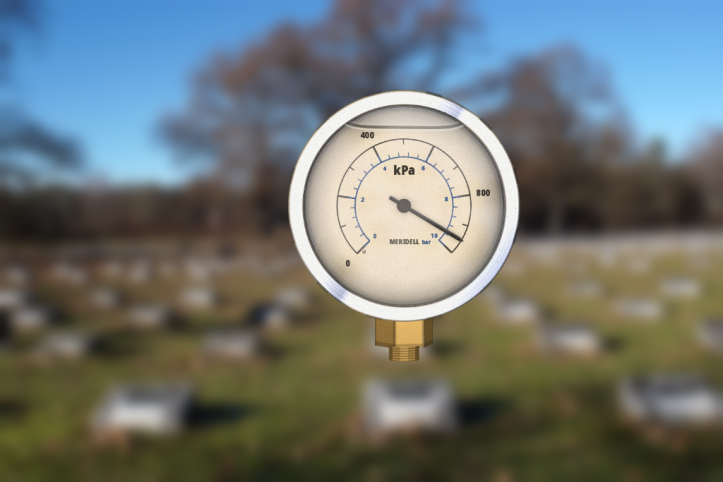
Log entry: 950 kPa
